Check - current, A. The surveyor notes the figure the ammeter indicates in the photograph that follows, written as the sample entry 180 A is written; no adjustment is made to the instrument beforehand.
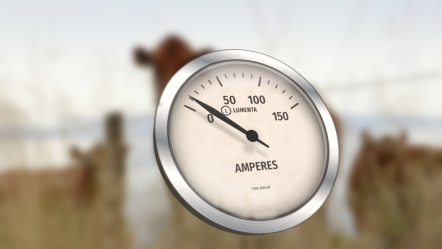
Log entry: 10 A
